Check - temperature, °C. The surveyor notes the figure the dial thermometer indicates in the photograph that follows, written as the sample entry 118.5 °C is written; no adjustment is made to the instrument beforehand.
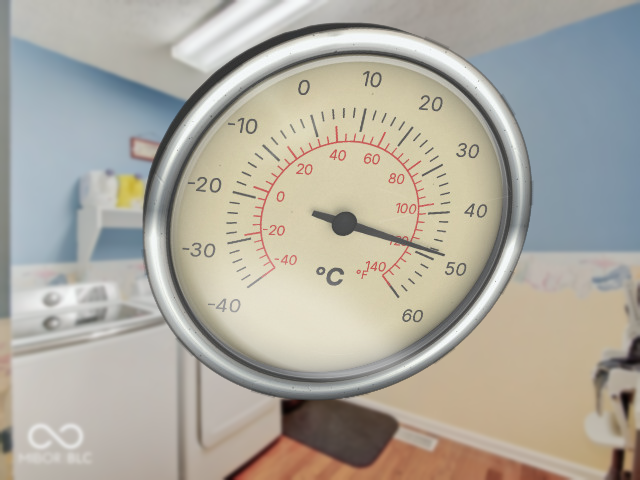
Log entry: 48 °C
